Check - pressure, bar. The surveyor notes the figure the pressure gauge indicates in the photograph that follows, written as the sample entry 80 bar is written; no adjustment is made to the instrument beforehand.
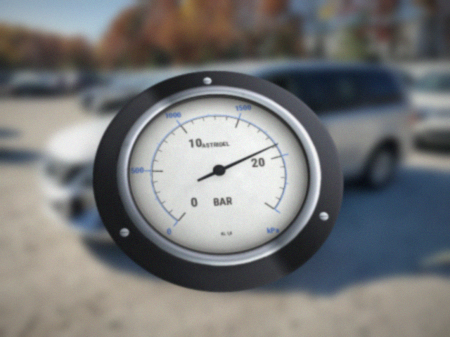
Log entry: 19 bar
